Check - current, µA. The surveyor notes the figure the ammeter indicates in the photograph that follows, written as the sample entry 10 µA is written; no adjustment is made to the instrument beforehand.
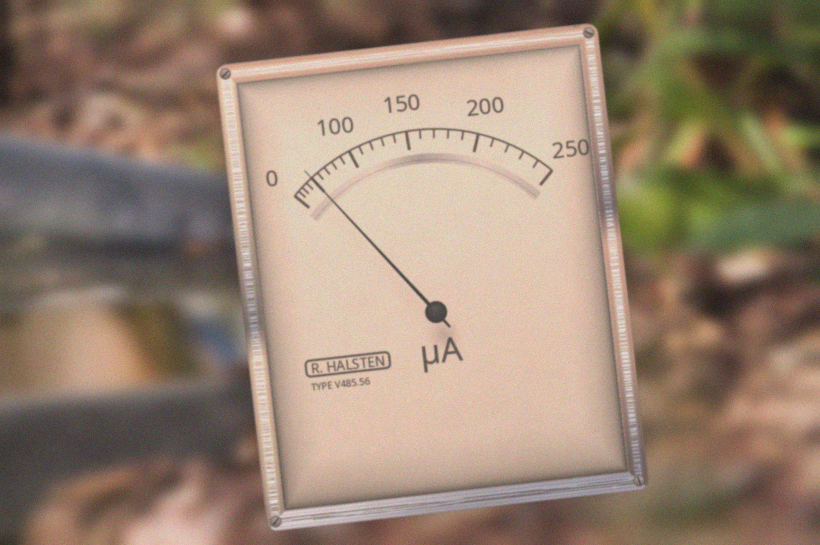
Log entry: 50 µA
